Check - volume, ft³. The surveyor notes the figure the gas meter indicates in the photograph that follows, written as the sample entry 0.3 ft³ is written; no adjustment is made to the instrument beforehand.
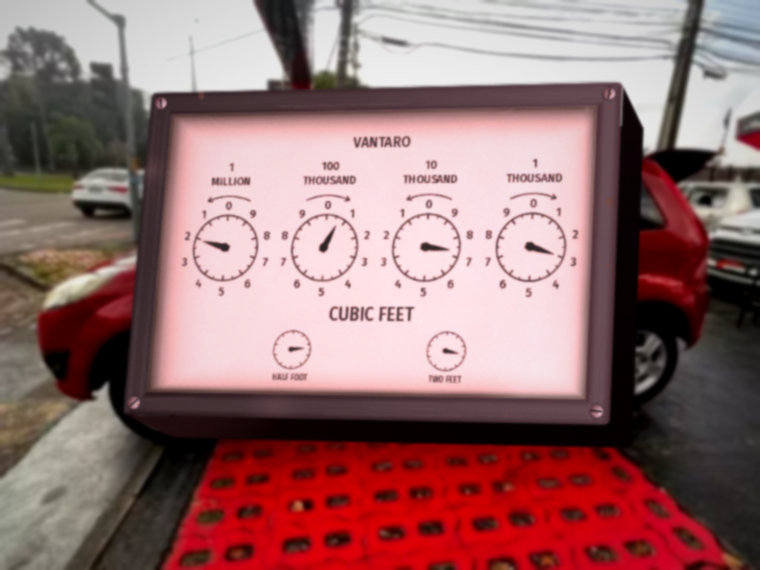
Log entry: 207300 ft³
